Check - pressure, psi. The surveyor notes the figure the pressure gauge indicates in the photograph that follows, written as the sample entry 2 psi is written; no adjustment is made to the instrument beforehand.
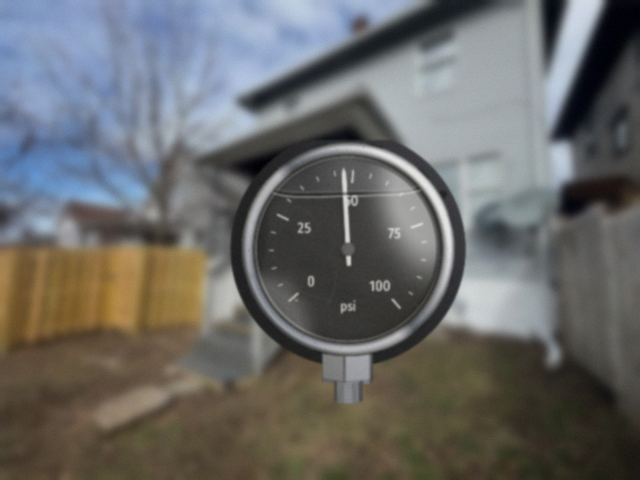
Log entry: 47.5 psi
